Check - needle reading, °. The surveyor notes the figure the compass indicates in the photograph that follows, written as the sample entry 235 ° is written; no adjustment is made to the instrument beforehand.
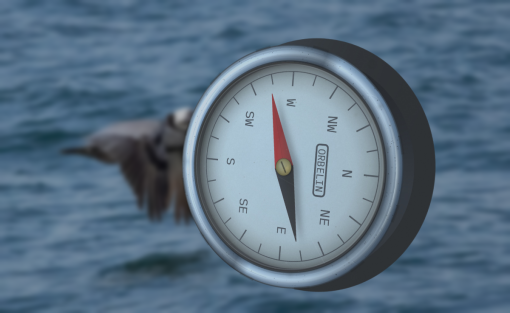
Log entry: 255 °
